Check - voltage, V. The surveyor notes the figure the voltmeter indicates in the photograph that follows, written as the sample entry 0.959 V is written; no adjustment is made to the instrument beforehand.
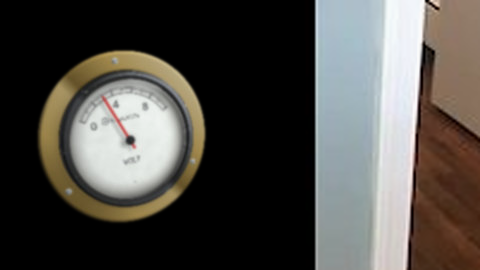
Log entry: 3 V
